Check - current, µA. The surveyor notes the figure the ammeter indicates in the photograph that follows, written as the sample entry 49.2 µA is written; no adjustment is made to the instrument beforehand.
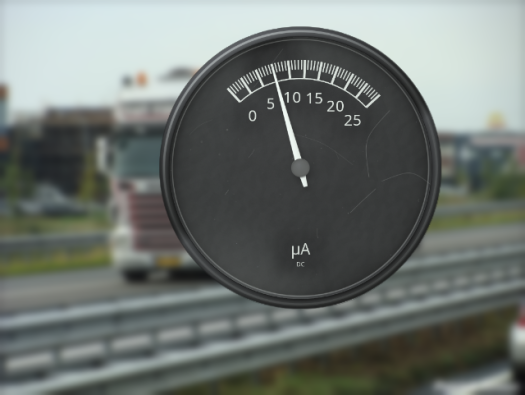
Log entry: 7.5 µA
